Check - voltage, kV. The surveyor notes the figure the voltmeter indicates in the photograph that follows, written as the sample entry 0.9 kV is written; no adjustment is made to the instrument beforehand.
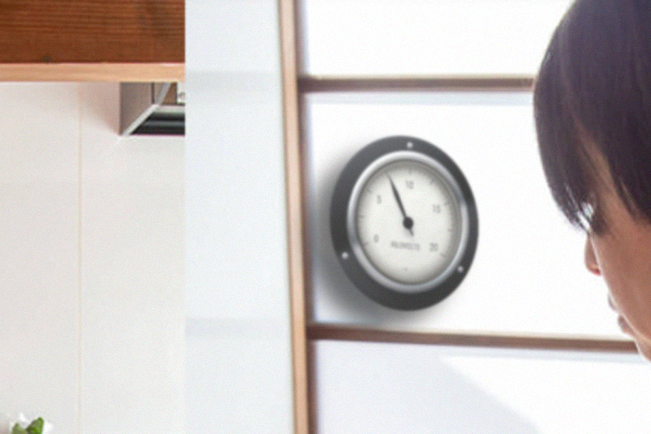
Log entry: 7.5 kV
